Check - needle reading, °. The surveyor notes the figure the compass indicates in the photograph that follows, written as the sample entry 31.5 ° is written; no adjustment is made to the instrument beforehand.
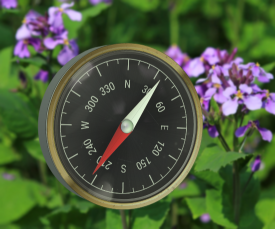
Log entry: 215 °
